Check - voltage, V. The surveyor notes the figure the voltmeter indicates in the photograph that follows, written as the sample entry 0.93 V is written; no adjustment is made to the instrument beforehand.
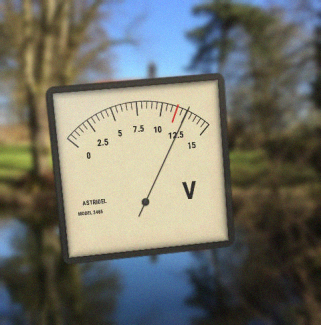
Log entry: 12.5 V
